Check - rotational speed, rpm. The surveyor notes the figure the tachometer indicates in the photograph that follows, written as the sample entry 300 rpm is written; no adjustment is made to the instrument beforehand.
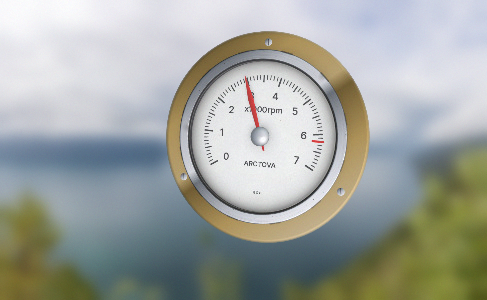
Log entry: 3000 rpm
